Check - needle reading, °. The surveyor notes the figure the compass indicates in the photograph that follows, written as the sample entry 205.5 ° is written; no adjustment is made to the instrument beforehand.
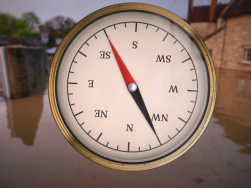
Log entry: 150 °
